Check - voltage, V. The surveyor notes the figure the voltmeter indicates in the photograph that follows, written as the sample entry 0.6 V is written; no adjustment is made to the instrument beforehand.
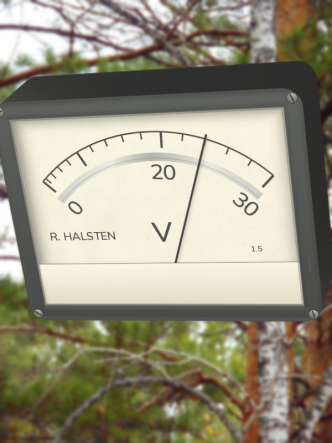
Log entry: 24 V
